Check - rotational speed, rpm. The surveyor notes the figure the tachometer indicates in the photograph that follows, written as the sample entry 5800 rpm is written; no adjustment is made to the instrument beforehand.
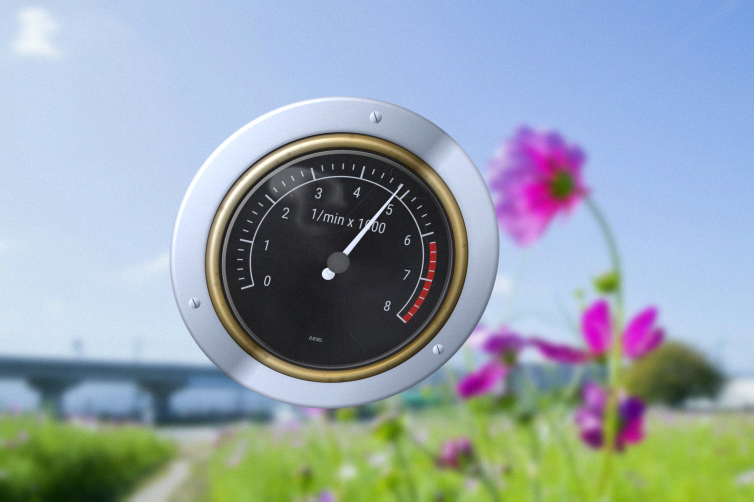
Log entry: 4800 rpm
